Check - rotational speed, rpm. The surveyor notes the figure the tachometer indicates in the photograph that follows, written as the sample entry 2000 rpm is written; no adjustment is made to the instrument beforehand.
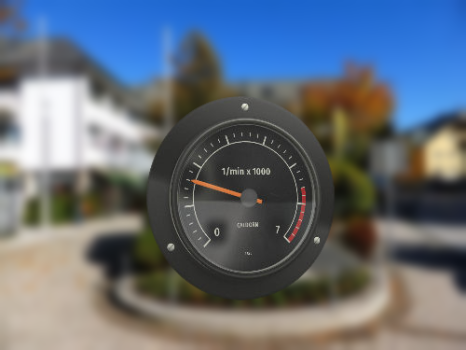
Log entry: 1600 rpm
